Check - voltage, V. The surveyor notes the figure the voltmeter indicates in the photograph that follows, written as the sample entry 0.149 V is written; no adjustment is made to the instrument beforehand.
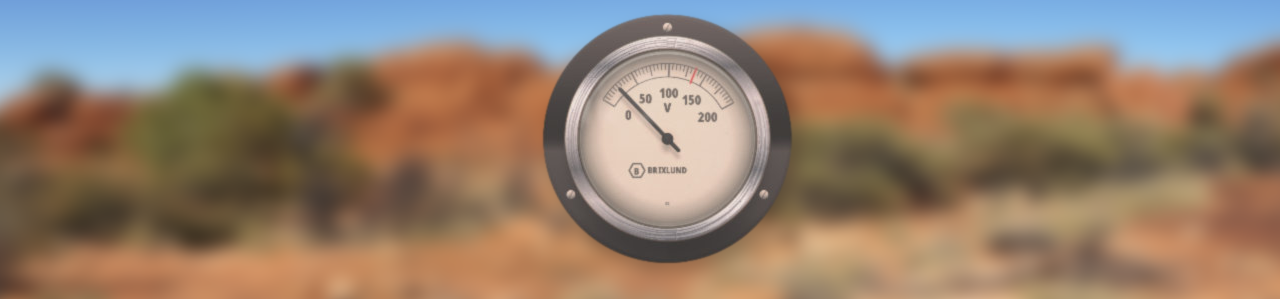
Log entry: 25 V
